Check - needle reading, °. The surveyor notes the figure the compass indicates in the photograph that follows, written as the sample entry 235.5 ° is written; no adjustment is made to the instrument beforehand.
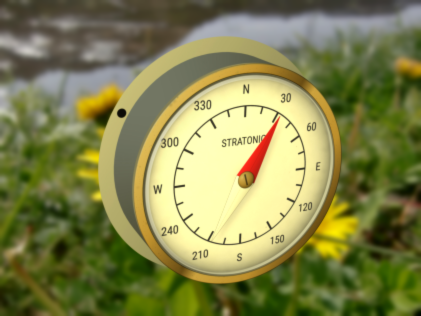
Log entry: 30 °
